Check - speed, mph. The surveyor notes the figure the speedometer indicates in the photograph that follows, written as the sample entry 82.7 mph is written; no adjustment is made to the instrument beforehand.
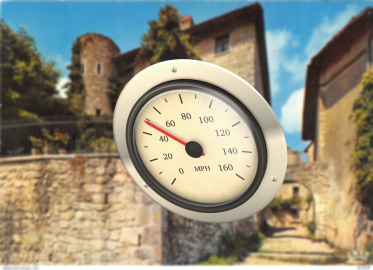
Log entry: 50 mph
